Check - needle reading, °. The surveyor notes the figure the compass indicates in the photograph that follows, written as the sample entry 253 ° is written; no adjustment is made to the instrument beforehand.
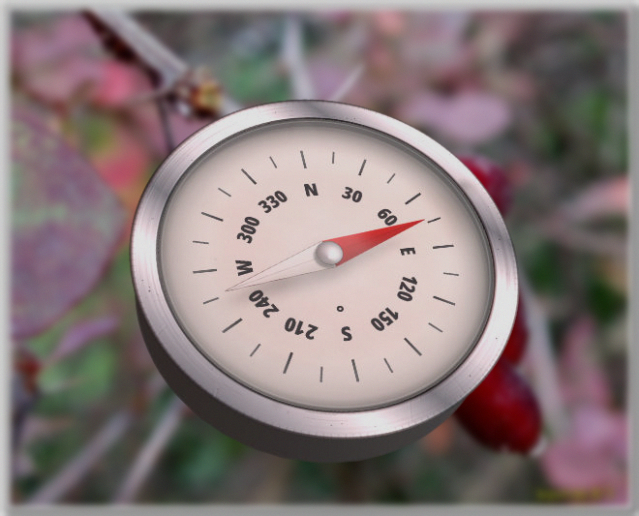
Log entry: 75 °
